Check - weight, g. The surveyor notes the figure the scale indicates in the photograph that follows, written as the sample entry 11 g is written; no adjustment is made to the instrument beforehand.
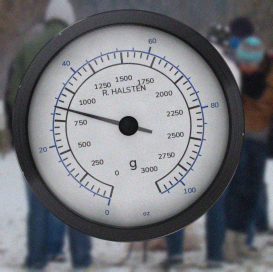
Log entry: 850 g
